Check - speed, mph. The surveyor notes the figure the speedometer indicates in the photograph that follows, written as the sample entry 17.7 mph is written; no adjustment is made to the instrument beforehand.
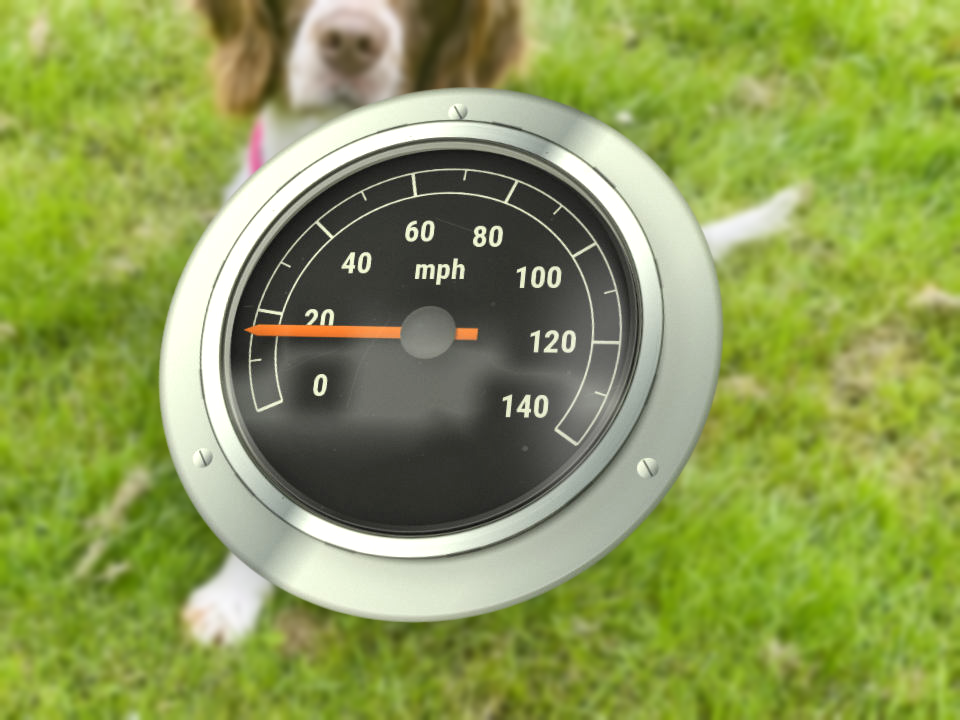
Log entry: 15 mph
